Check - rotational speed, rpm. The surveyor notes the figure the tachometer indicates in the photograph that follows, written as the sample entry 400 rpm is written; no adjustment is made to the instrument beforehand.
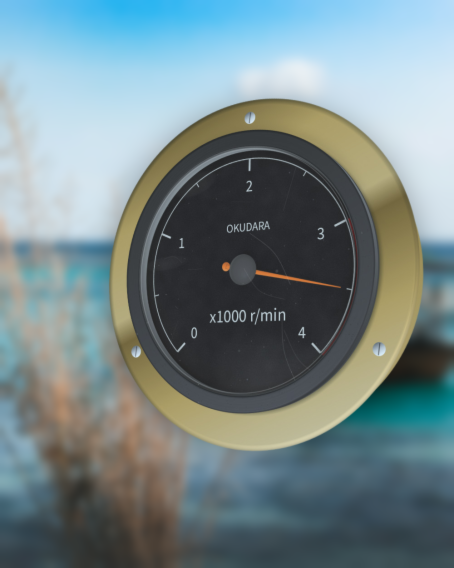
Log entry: 3500 rpm
